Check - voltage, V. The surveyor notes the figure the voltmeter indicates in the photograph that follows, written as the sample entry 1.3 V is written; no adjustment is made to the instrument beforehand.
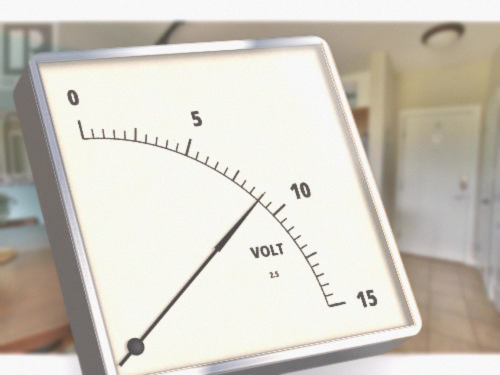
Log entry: 9 V
